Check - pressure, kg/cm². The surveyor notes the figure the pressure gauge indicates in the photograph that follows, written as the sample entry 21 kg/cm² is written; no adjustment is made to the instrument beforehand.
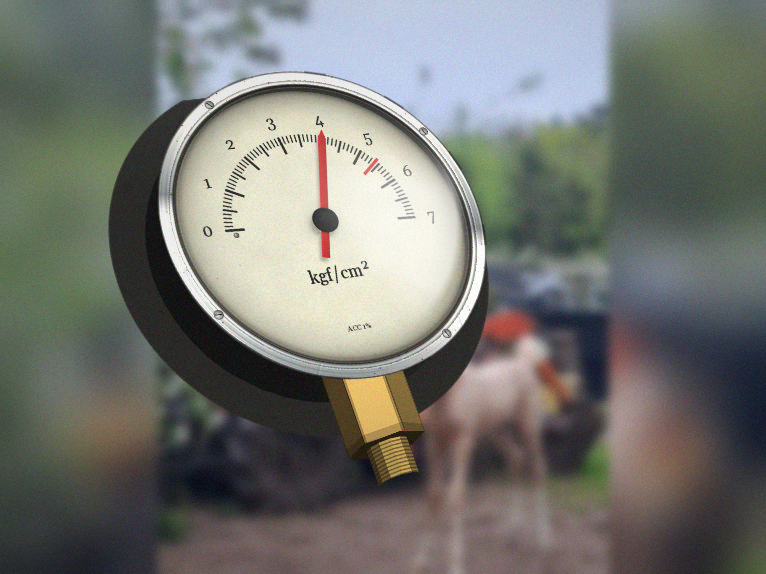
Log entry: 4 kg/cm²
